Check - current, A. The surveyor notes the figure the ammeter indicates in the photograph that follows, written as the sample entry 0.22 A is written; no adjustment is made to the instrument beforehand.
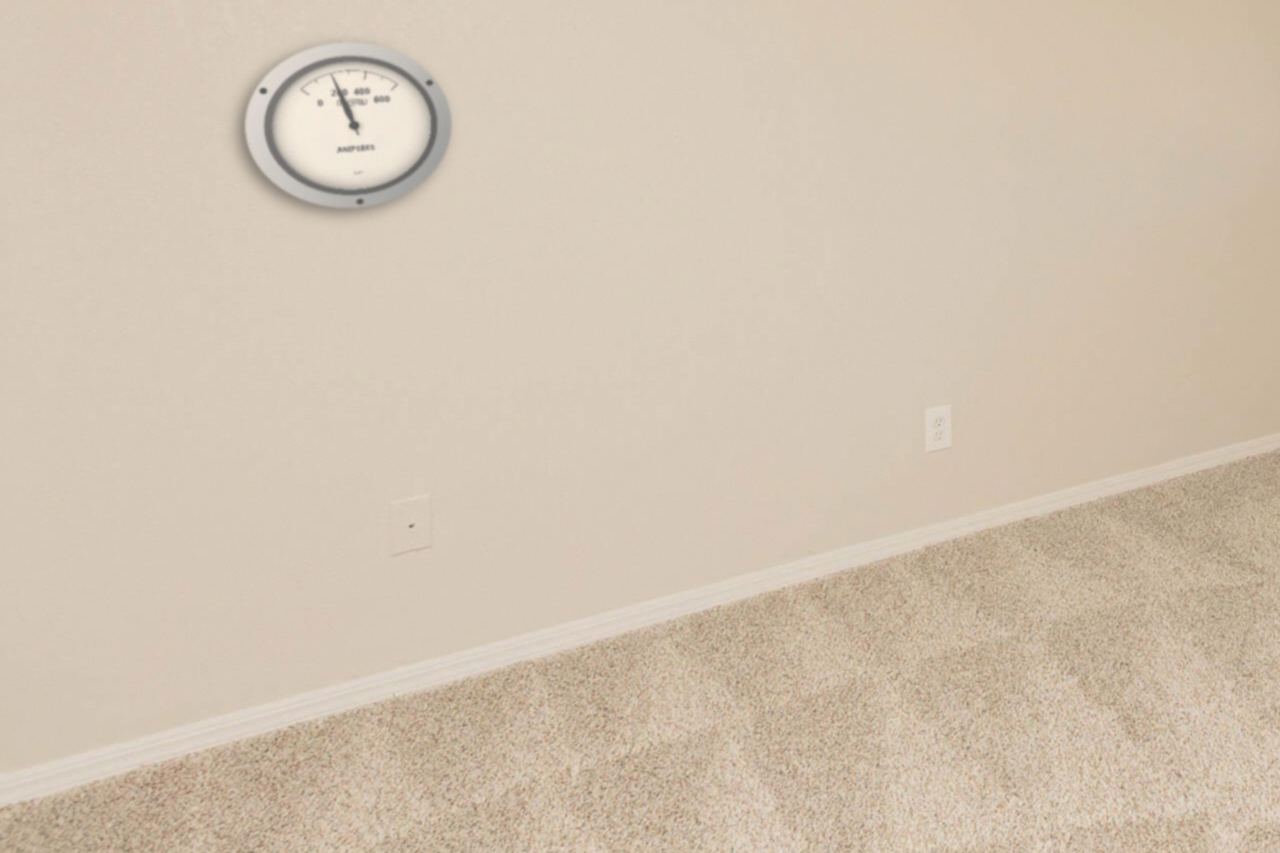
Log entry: 200 A
